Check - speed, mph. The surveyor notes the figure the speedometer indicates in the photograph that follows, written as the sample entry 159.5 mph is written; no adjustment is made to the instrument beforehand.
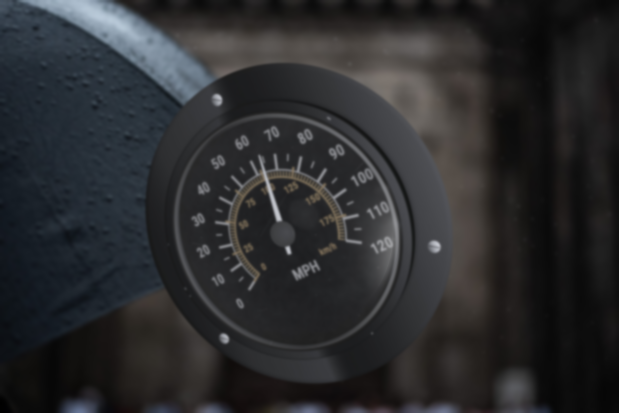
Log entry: 65 mph
